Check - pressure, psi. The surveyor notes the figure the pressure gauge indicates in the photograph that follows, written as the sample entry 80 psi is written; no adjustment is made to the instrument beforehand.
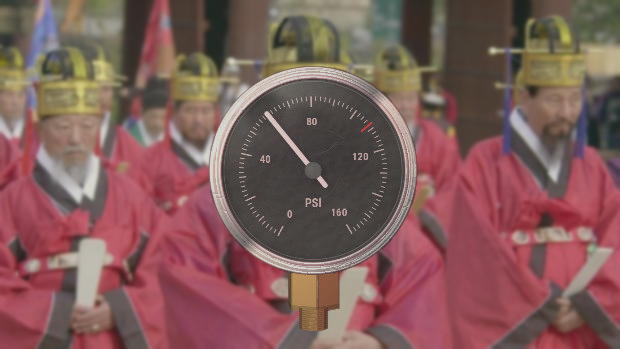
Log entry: 60 psi
